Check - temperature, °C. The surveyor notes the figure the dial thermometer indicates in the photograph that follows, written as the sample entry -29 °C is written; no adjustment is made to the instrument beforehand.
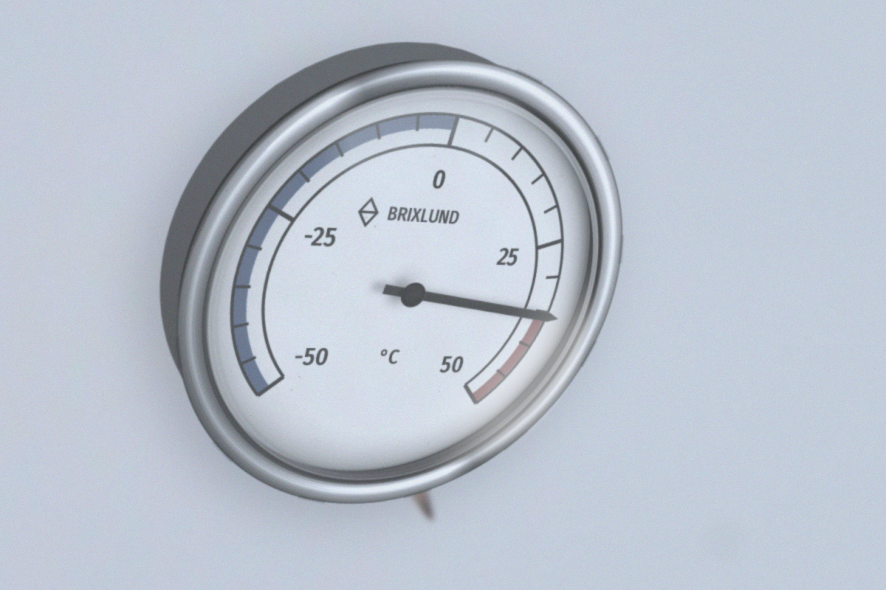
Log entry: 35 °C
